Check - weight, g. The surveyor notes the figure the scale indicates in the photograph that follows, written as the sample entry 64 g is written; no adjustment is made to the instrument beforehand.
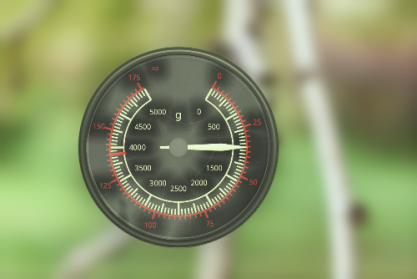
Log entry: 1000 g
